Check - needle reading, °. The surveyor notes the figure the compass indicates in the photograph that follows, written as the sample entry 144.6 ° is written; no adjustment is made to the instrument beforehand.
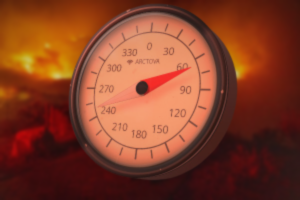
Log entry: 67.5 °
